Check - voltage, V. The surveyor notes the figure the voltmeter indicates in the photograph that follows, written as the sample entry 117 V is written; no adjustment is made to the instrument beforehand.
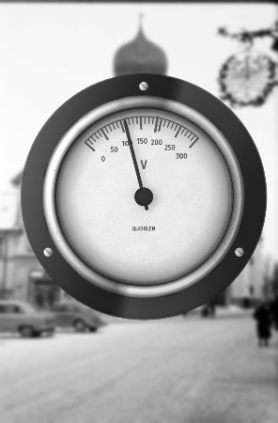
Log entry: 110 V
